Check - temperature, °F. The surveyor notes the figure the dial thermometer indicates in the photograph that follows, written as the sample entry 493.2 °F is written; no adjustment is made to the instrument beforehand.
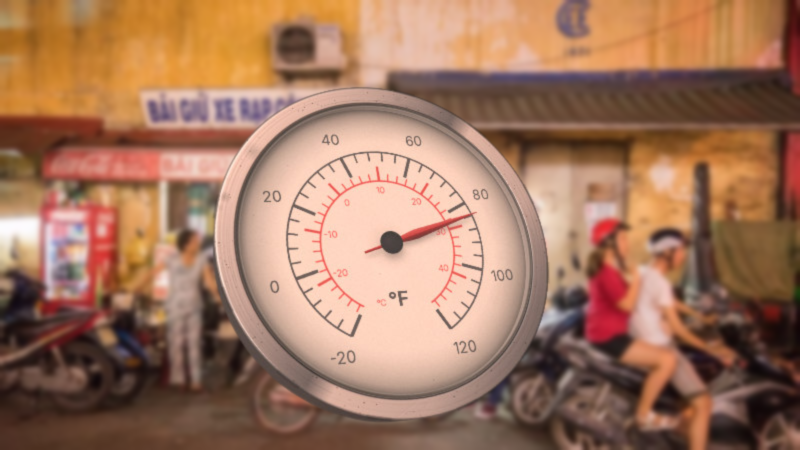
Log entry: 84 °F
